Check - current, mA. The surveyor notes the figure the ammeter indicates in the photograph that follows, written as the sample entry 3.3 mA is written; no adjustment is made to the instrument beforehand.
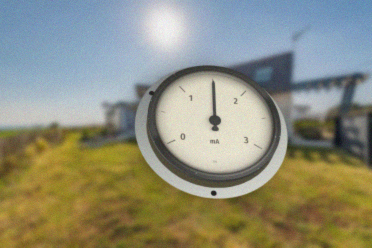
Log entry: 1.5 mA
